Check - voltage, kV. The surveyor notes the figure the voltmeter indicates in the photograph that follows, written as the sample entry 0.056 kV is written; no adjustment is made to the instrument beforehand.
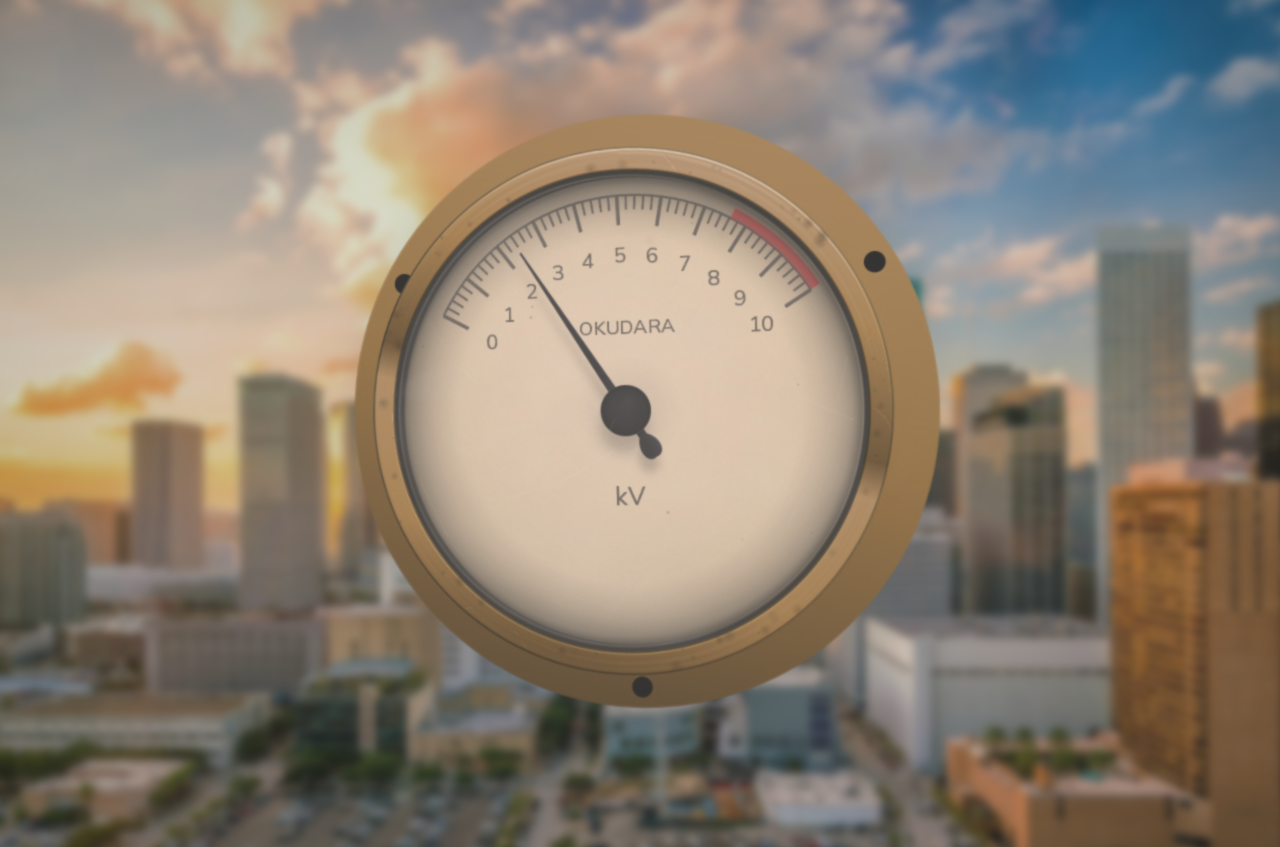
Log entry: 2.4 kV
